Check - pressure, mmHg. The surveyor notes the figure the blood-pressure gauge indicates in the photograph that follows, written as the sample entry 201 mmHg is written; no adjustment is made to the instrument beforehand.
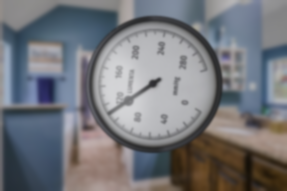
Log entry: 110 mmHg
